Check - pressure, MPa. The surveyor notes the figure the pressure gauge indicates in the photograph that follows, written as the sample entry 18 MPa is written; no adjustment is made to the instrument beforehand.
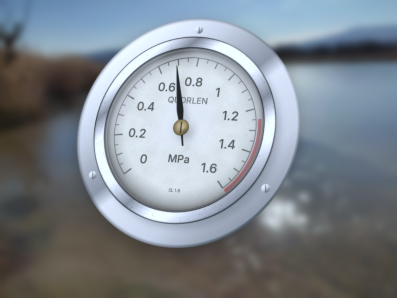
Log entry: 0.7 MPa
